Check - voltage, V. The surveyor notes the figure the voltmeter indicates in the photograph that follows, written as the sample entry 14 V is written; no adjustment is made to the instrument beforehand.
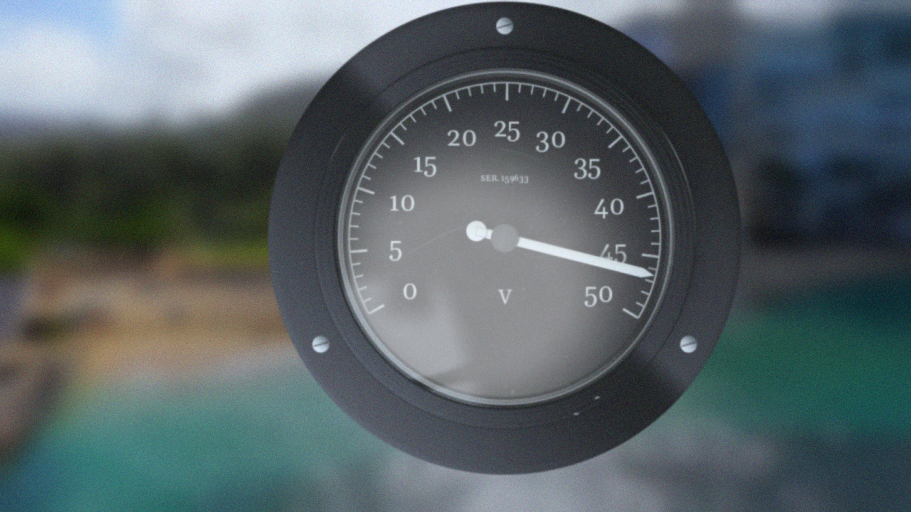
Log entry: 46.5 V
